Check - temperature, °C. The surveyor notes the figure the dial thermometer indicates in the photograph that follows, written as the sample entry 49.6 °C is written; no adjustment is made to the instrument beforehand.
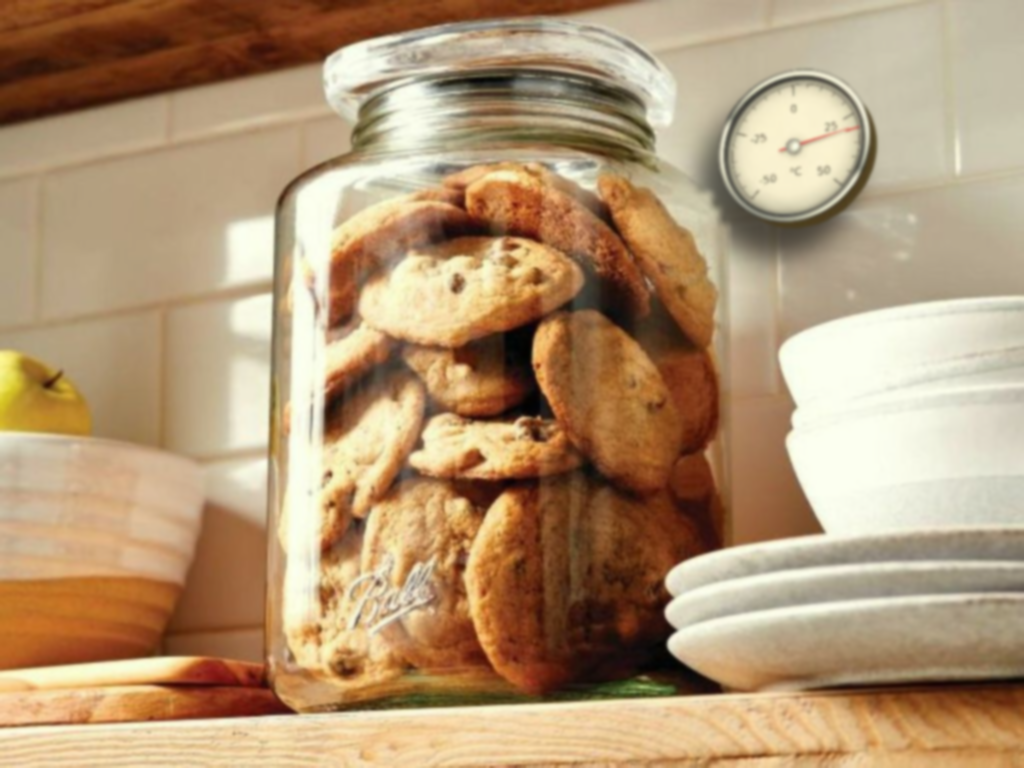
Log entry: 30 °C
